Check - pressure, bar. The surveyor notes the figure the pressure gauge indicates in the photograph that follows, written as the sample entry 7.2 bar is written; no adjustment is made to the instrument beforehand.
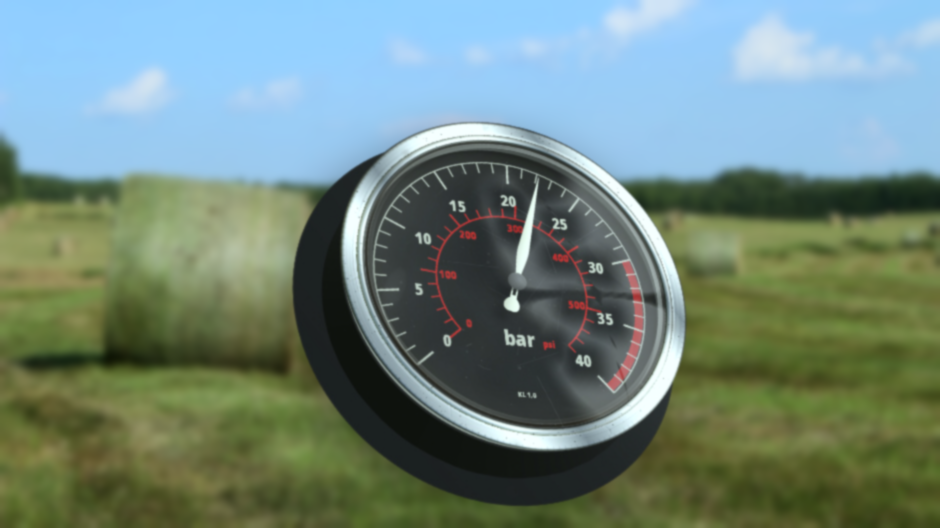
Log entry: 22 bar
